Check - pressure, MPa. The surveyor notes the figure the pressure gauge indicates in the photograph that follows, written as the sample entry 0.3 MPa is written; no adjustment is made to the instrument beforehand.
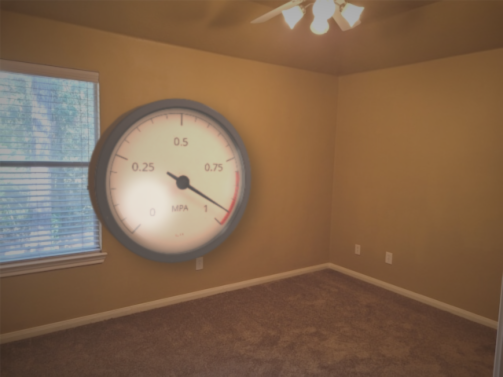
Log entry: 0.95 MPa
